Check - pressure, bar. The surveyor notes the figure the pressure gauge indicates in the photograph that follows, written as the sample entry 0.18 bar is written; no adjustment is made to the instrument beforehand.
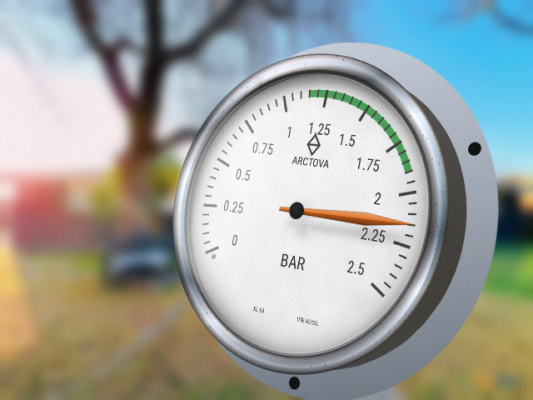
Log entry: 2.15 bar
